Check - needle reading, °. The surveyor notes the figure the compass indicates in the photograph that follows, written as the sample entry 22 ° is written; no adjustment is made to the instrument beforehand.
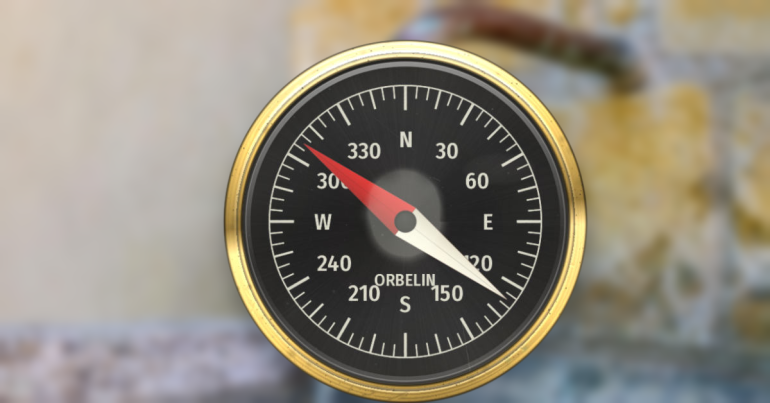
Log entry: 307.5 °
